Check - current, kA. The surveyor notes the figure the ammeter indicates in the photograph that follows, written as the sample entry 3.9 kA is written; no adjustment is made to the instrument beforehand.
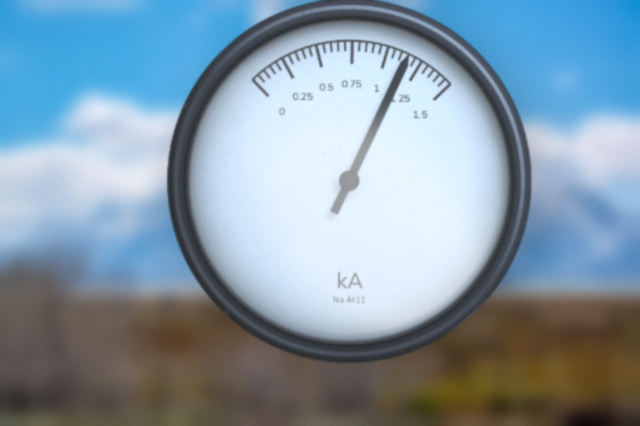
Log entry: 1.15 kA
